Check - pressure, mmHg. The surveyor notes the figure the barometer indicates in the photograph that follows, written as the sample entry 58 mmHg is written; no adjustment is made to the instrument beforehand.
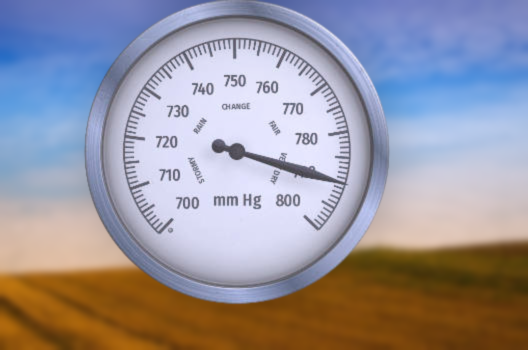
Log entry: 790 mmHg
